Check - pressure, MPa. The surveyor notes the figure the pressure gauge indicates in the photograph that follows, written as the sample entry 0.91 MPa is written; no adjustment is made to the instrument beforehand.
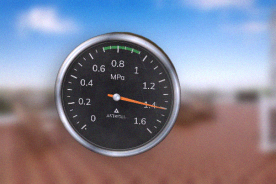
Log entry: 1.4 MPa
